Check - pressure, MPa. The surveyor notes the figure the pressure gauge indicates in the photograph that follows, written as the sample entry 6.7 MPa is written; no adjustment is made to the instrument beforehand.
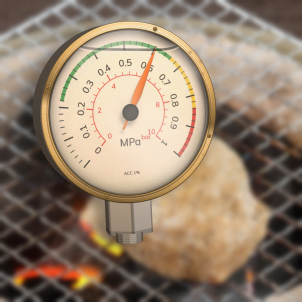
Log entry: 0.6 MPa
